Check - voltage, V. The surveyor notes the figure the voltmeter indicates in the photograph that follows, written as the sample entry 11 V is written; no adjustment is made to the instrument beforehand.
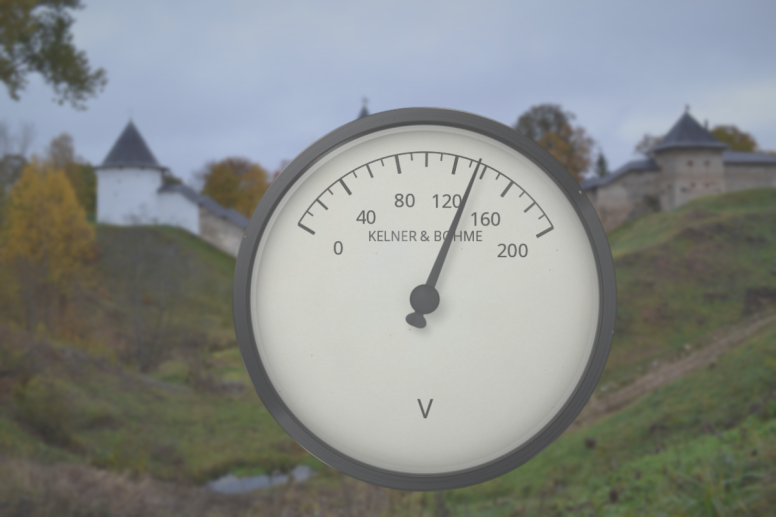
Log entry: 135 V
